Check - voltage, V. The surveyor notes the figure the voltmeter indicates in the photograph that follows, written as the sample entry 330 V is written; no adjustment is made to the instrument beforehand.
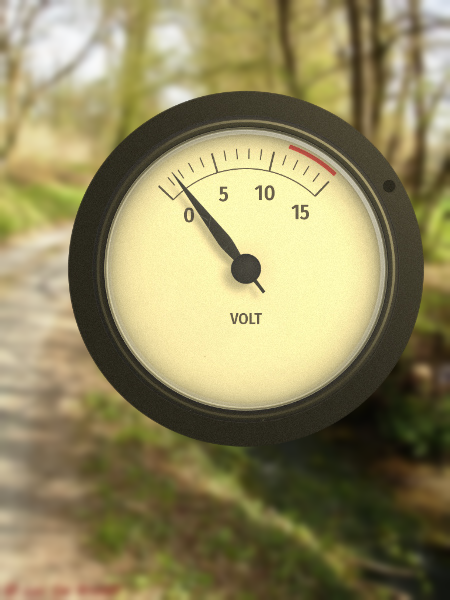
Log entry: 1.5 V
